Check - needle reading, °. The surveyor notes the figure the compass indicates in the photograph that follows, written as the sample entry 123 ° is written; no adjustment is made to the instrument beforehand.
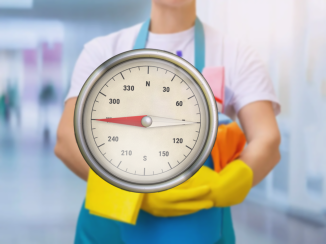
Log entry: 270 °
